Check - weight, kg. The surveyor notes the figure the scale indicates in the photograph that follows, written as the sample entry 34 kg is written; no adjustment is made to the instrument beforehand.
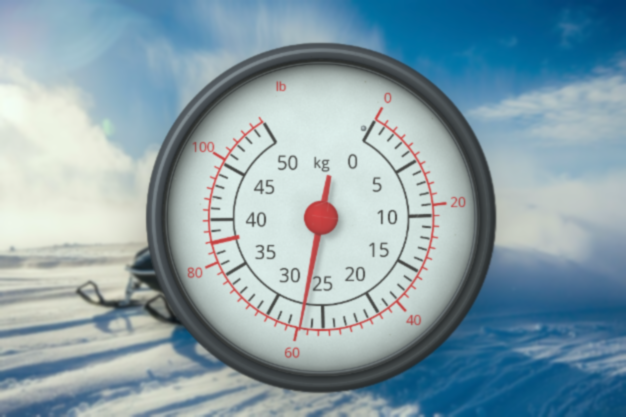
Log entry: 27 kg
